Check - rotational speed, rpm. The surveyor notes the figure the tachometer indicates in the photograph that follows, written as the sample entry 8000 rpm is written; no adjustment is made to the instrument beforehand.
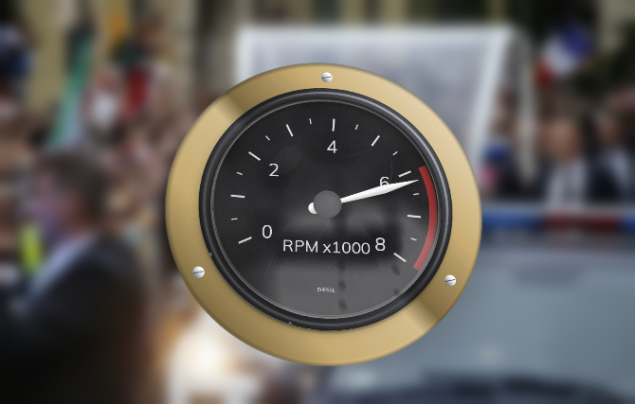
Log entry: 6250 rpm
